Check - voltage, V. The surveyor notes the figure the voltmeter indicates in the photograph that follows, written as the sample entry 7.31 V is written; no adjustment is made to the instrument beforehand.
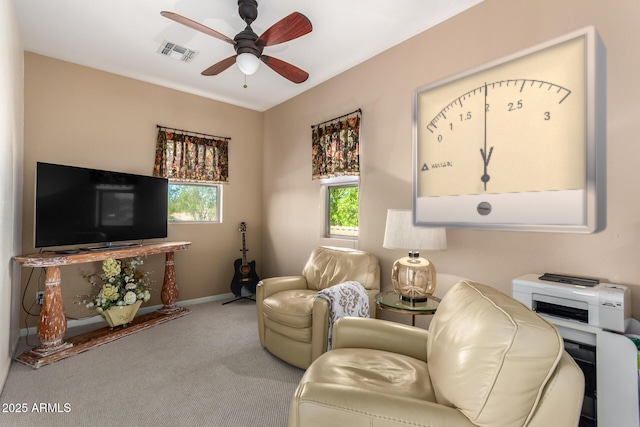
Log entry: 2 V
